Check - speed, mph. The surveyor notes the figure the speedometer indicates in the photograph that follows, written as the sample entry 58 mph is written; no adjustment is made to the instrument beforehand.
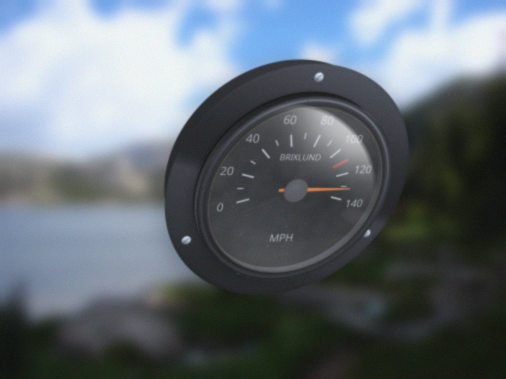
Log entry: 130 mph
